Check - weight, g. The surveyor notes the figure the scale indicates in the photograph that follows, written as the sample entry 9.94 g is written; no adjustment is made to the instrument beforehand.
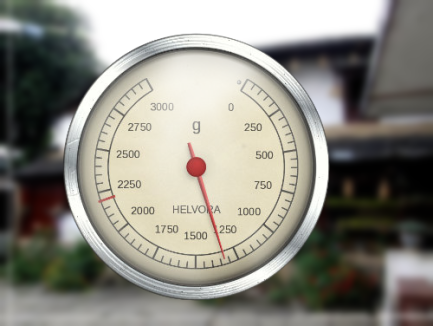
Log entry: 1325 g
